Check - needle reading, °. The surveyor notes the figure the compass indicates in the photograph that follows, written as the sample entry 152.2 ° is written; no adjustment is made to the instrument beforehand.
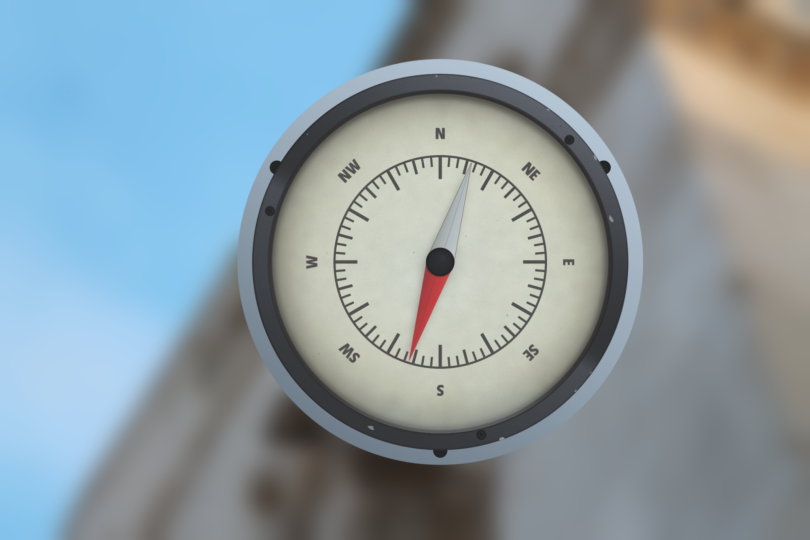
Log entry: 197.5 °
